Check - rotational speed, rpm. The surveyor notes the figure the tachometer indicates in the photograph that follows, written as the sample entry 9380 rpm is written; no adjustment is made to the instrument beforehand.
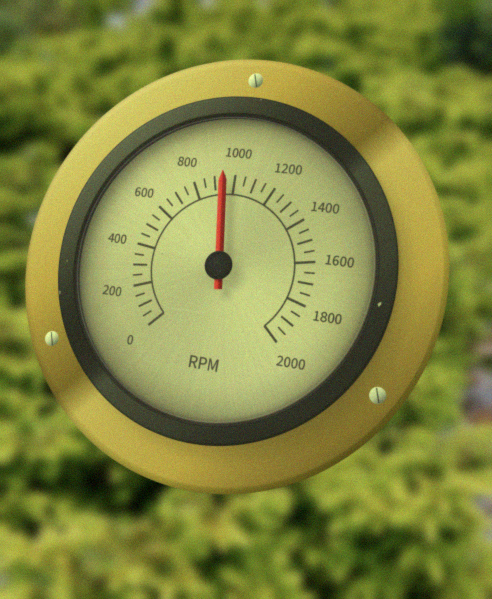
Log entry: 950 rpm
